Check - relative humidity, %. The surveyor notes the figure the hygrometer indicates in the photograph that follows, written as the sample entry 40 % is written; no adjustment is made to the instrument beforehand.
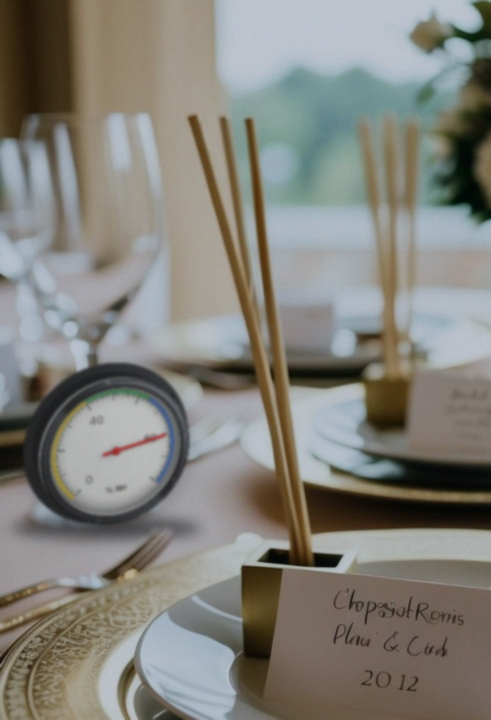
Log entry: 80 %
